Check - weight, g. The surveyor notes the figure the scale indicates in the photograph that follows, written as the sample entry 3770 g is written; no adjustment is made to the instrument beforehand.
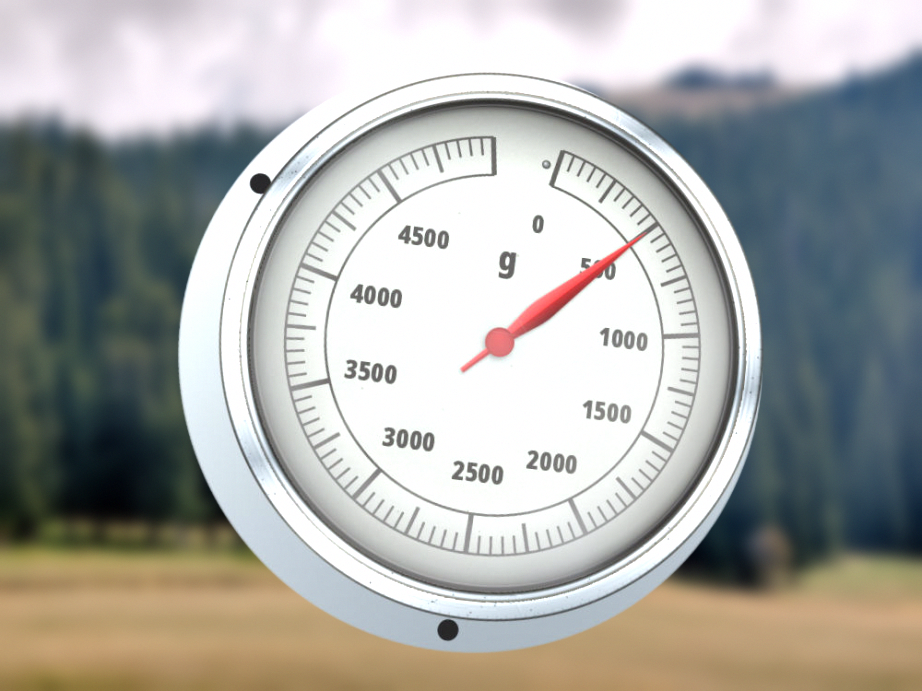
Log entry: 500 g
